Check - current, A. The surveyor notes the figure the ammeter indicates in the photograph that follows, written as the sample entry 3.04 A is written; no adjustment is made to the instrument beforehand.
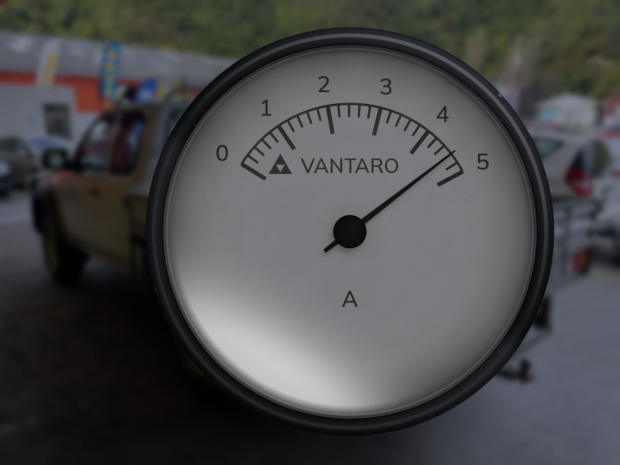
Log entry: 4.6 A
